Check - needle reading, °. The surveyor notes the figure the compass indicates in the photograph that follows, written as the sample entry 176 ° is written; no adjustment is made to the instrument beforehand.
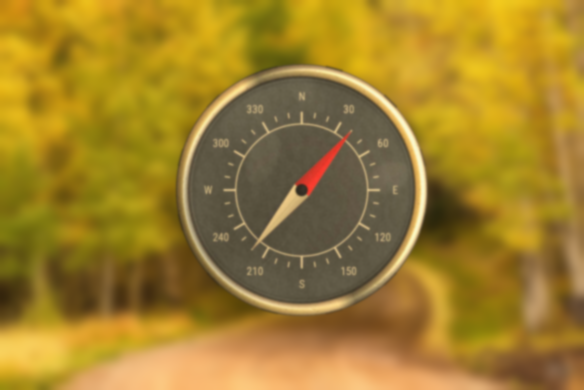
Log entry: 40 °
